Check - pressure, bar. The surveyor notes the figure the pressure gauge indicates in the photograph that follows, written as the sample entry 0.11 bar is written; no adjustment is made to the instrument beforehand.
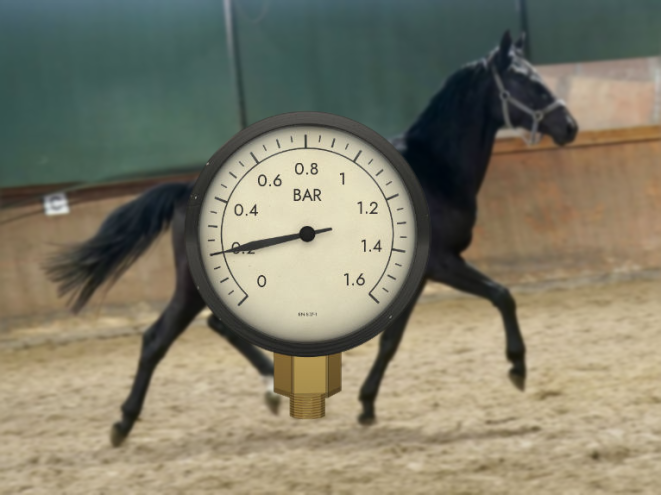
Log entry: 0.2 bar
